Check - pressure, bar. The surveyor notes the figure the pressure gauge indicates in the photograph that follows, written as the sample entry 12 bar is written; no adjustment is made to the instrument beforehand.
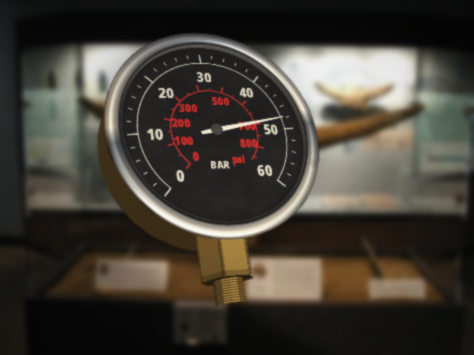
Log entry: 48 bar
